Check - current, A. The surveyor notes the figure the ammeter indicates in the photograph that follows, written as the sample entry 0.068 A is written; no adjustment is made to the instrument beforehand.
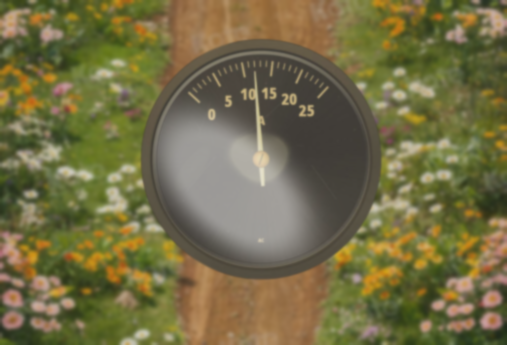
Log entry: 12 A
